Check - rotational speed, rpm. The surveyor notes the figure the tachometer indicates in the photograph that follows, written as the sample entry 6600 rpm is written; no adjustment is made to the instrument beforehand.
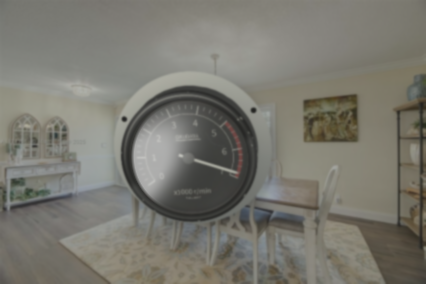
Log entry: 6800 rpm
